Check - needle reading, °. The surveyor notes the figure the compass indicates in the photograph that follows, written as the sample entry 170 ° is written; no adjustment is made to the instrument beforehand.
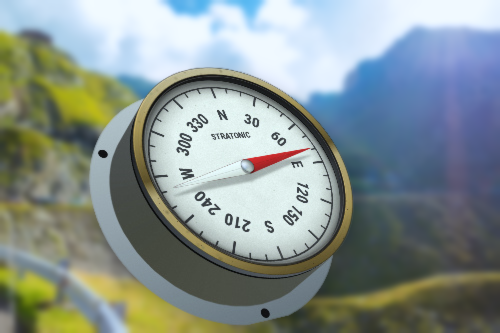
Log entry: 80 °
